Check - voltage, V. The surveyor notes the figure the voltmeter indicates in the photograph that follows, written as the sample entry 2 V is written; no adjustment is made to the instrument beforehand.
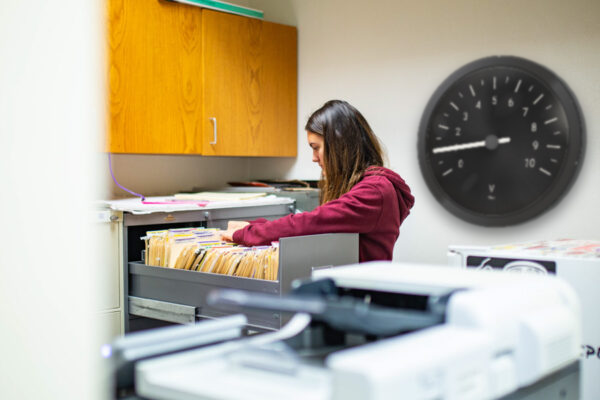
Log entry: 1 V
